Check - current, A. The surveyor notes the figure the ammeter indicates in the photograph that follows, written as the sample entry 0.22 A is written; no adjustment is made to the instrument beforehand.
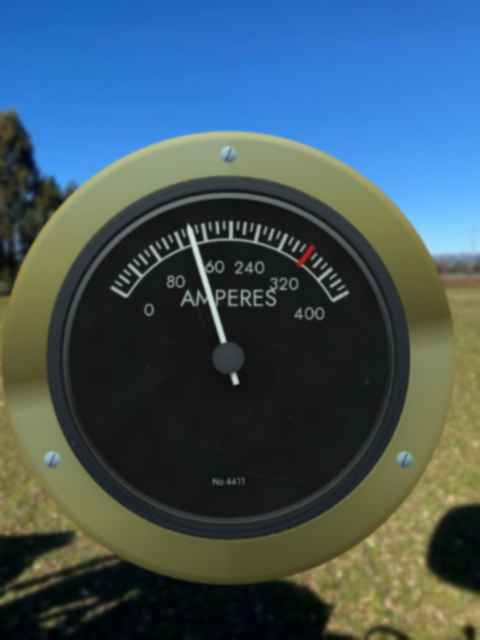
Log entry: 140 A
